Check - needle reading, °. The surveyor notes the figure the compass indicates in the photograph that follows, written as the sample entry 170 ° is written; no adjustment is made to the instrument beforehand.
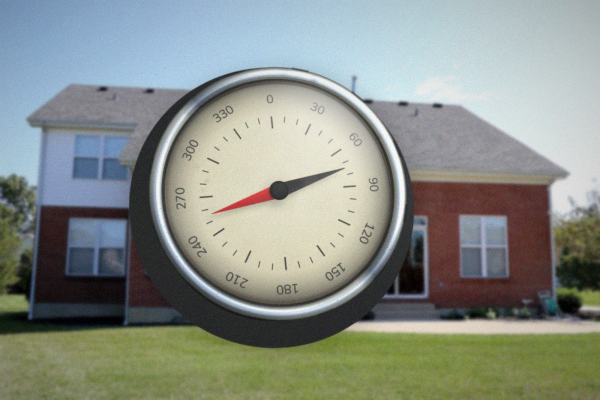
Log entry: 255 °
